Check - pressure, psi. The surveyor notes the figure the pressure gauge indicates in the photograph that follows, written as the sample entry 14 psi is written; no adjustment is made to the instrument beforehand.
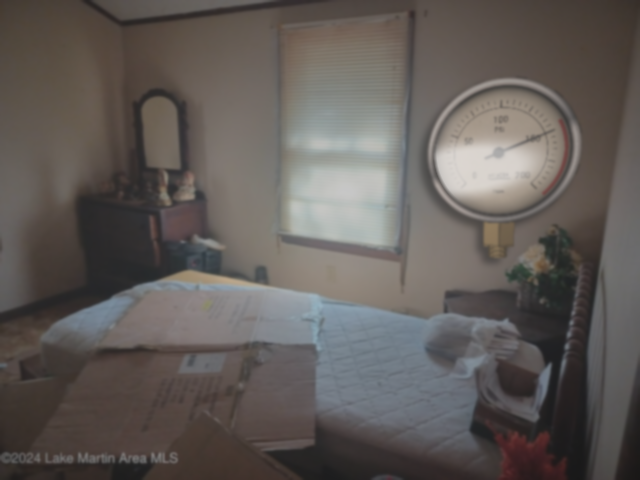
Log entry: 150 psi
